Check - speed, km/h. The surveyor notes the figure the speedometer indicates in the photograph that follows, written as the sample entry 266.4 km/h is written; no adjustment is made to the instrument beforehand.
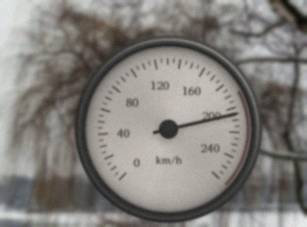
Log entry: 205 km/h
